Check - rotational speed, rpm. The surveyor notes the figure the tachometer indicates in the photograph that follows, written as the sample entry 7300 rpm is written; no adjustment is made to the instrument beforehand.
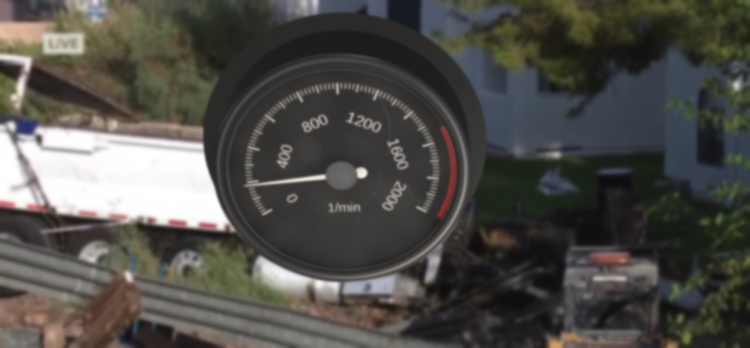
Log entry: 200 rpm
